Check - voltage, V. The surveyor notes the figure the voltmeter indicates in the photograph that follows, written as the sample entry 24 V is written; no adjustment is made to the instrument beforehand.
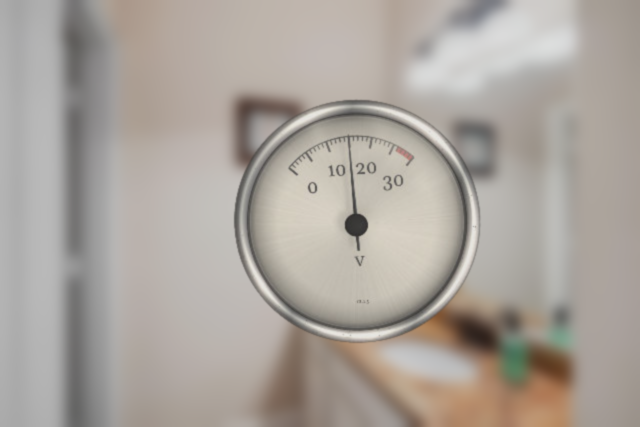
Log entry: 15 V
